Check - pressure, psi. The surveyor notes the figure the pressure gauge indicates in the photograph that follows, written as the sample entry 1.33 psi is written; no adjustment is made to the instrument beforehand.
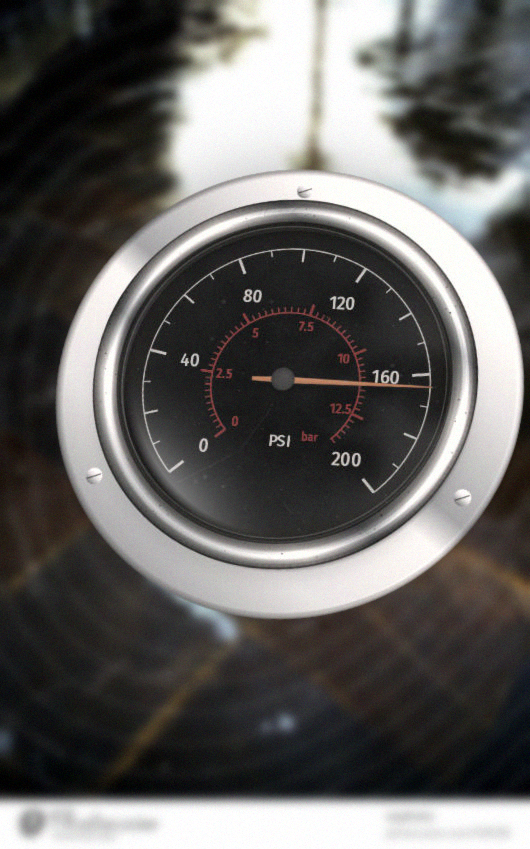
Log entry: 165 psi
